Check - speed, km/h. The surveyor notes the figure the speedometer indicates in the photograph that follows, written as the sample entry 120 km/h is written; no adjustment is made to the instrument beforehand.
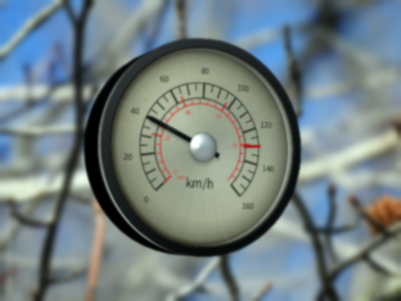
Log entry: 40 km/h
